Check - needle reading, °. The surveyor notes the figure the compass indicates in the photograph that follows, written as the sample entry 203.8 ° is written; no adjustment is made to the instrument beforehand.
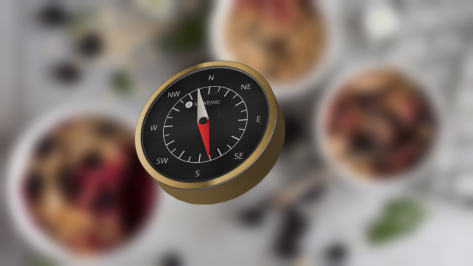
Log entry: 165 °
